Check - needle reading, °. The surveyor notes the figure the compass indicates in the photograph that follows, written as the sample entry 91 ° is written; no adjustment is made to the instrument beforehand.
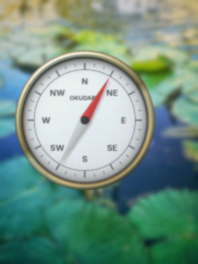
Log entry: 30 °
